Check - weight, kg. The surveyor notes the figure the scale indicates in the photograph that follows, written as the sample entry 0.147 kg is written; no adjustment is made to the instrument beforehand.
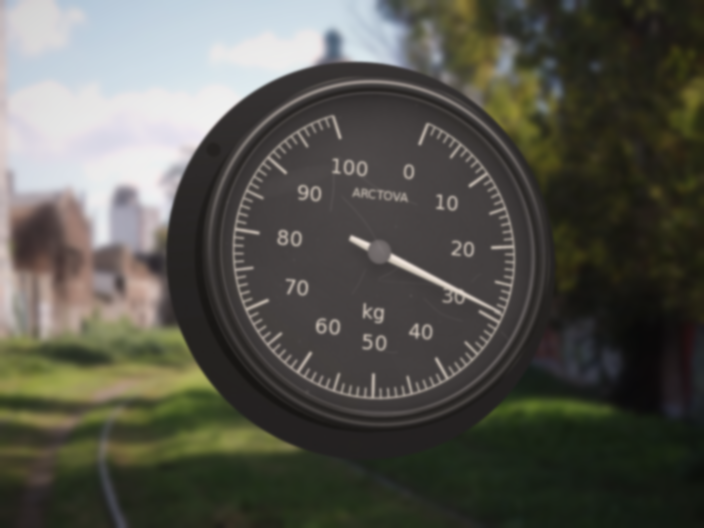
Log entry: 29 kg
